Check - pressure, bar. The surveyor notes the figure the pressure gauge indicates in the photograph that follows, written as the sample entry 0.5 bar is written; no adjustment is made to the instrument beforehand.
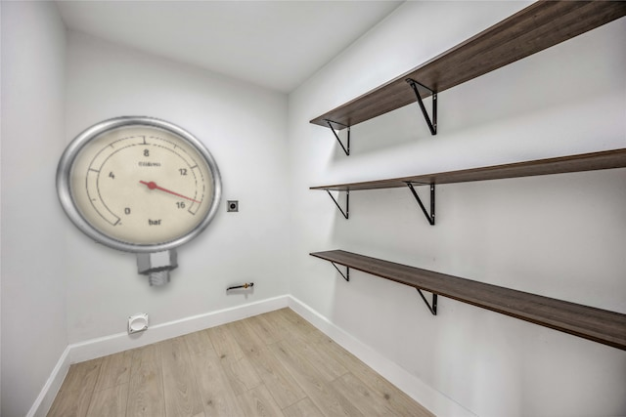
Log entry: 15 bar
